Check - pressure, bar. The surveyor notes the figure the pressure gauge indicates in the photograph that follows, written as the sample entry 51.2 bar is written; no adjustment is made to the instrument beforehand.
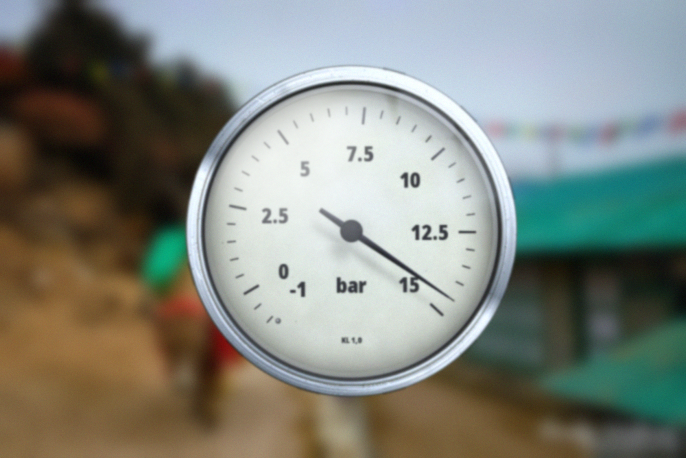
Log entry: 14.5 bar
